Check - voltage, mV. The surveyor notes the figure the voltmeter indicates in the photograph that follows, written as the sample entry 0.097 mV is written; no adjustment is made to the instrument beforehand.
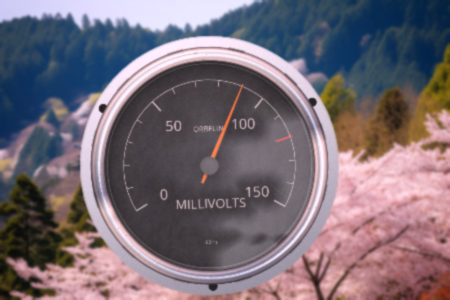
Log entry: 90 mV
